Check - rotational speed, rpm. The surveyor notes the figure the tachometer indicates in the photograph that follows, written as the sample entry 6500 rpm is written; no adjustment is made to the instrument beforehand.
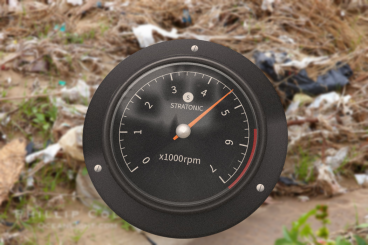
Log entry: 4600 rpm
